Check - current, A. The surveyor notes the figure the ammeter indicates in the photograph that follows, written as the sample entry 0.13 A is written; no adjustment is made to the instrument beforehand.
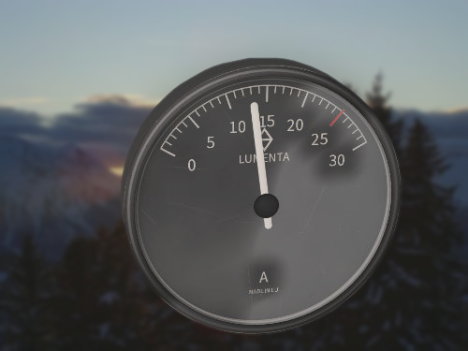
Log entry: 13 A
